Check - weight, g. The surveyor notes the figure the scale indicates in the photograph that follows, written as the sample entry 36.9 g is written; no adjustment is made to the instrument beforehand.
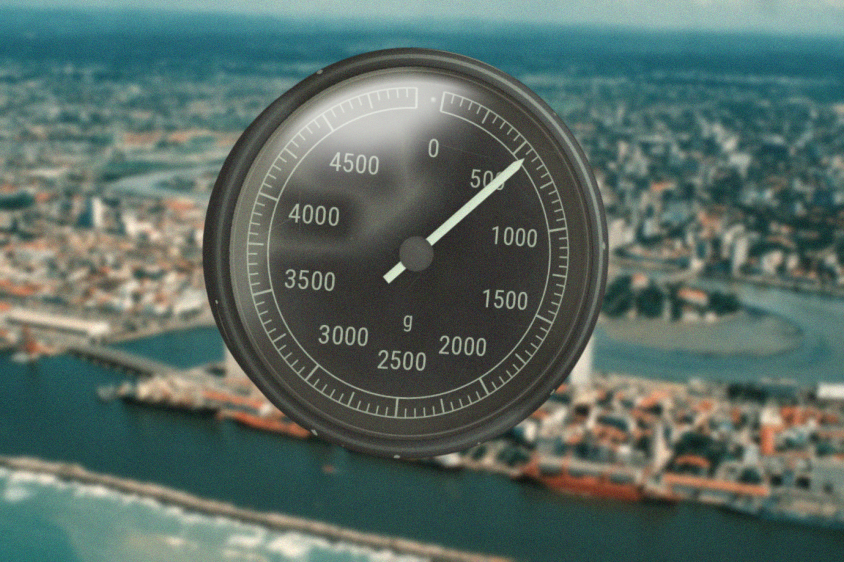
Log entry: 550 g
